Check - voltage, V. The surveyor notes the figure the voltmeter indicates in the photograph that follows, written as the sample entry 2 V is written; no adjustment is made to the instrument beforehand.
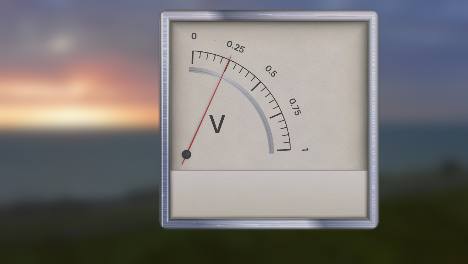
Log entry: 0.25 V
